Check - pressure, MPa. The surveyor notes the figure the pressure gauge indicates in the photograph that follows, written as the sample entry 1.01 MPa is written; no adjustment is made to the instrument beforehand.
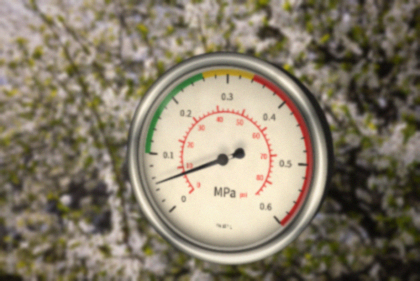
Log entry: 0.05 MPa
